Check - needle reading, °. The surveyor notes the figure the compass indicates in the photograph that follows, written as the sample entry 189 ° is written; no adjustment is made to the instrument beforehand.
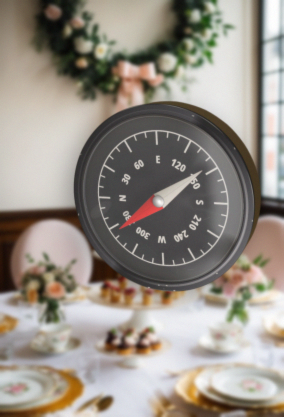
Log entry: 325 °
